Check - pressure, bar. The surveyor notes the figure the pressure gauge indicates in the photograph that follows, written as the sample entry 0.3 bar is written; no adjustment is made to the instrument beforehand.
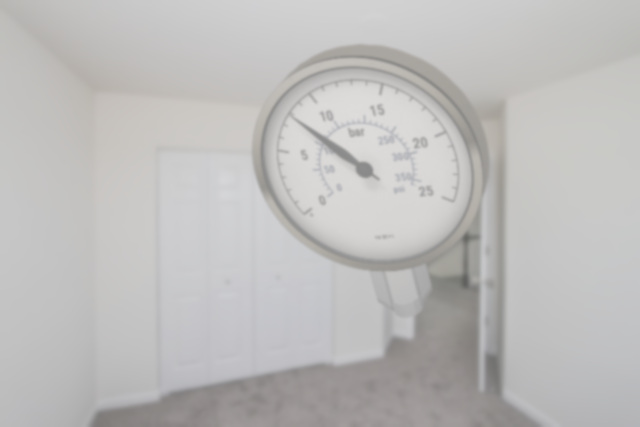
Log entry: 8 bar
